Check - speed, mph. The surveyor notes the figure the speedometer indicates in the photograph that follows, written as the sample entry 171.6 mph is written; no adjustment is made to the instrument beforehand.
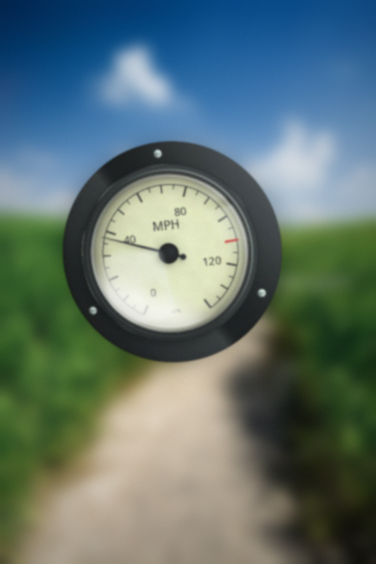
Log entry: 37.5 mph
